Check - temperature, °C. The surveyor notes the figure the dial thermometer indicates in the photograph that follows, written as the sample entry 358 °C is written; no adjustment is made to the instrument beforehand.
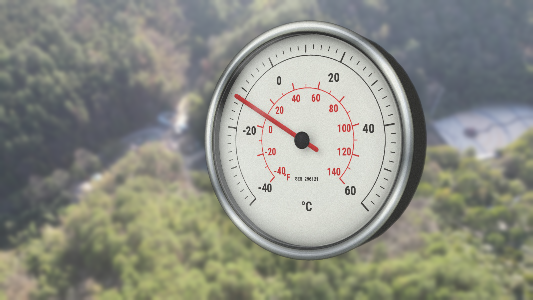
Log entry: -12 °C
